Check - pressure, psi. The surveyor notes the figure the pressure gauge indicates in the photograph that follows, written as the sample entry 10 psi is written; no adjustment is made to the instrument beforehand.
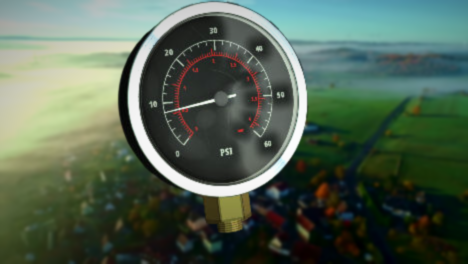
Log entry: 8 psi
